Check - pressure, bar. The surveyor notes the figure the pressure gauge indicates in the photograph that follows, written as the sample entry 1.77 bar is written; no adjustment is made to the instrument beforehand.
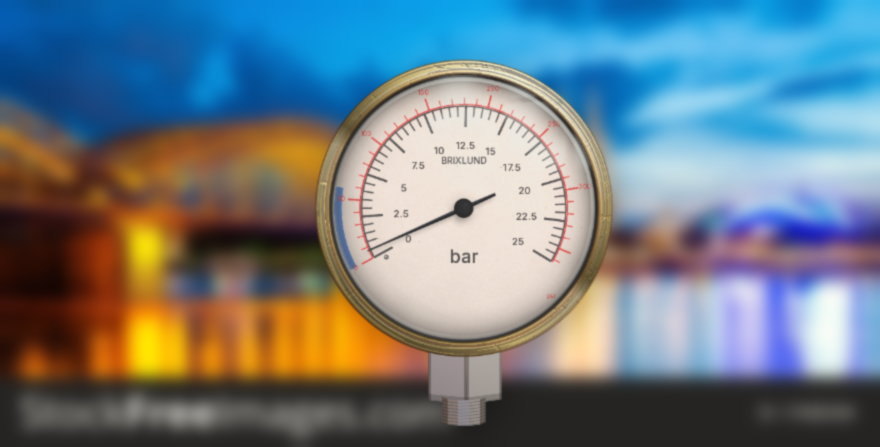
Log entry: 0.5 bar
